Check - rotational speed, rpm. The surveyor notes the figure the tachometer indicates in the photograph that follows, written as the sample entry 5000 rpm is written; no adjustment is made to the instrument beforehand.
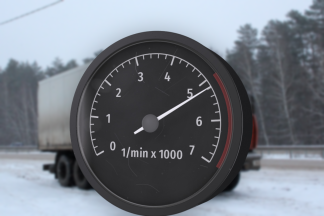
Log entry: 5200 rpm
